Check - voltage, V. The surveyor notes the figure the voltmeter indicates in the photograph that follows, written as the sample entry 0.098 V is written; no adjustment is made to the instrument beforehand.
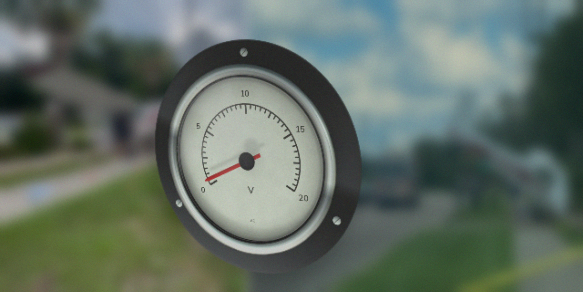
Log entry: 0.5 V
